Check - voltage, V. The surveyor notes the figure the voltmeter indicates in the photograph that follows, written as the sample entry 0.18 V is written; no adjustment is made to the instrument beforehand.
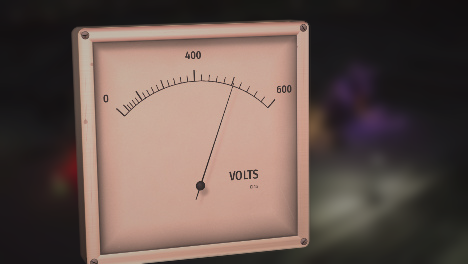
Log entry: 500 V
